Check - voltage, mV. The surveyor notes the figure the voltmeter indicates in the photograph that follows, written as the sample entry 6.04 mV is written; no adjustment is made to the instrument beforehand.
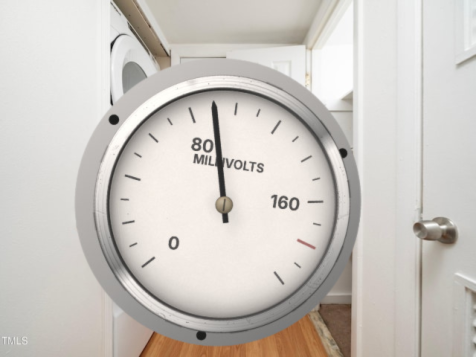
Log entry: 90 mV
